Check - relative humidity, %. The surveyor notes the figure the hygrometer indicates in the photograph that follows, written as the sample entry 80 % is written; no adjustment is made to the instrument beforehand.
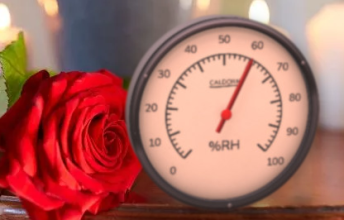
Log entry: 60 %
